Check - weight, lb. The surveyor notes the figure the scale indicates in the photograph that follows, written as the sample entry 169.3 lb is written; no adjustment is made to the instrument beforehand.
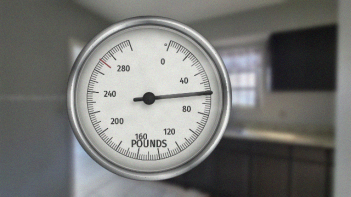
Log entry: 60 lb
